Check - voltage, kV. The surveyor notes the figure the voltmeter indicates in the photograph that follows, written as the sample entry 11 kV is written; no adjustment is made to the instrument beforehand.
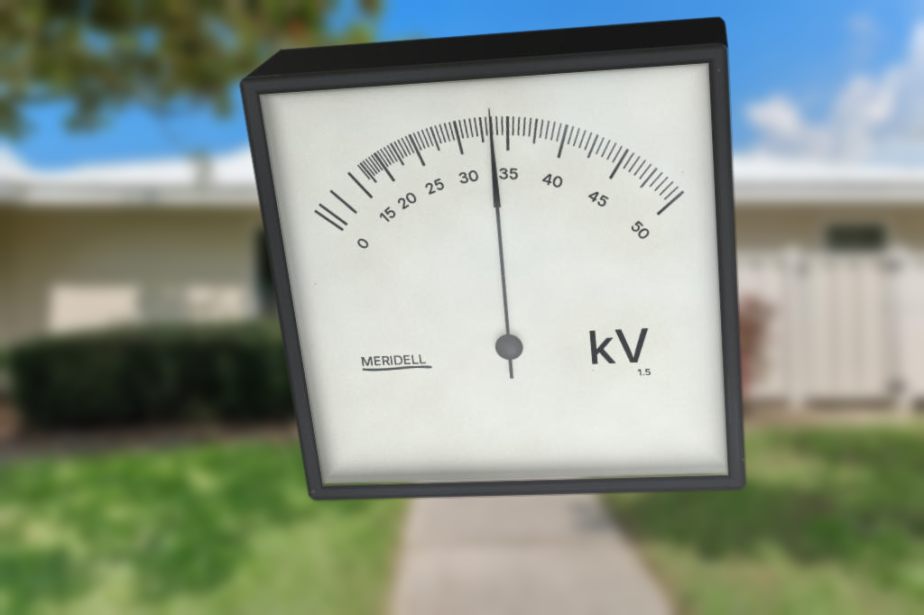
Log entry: 33.5 kV
